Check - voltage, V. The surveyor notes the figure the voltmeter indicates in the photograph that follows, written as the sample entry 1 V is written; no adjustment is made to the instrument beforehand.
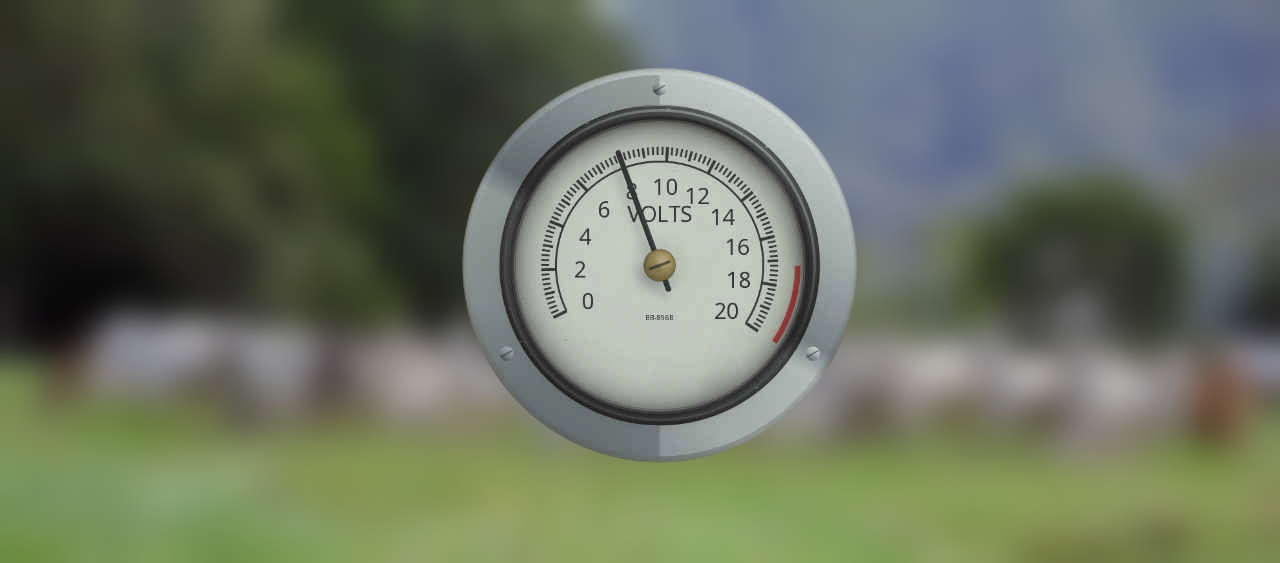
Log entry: 8 V
